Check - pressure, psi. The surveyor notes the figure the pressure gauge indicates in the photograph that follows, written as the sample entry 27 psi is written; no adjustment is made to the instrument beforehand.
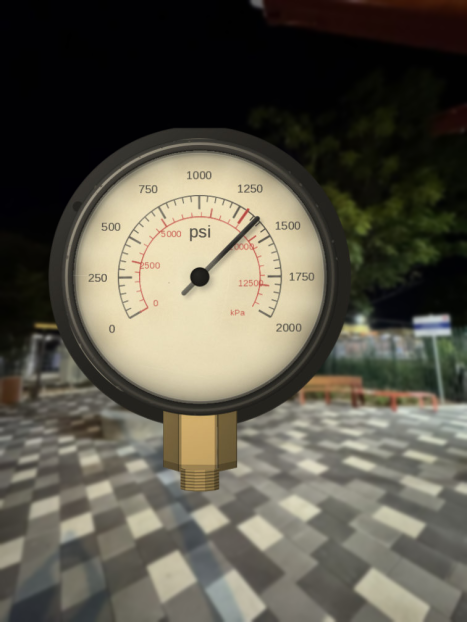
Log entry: 1375 psi
